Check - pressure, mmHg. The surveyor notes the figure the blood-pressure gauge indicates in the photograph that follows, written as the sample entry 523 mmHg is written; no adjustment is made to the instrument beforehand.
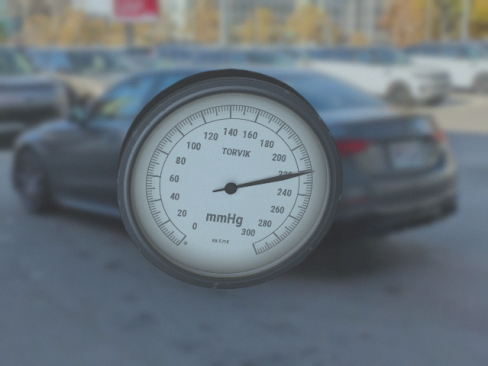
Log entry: 220 mmHg
